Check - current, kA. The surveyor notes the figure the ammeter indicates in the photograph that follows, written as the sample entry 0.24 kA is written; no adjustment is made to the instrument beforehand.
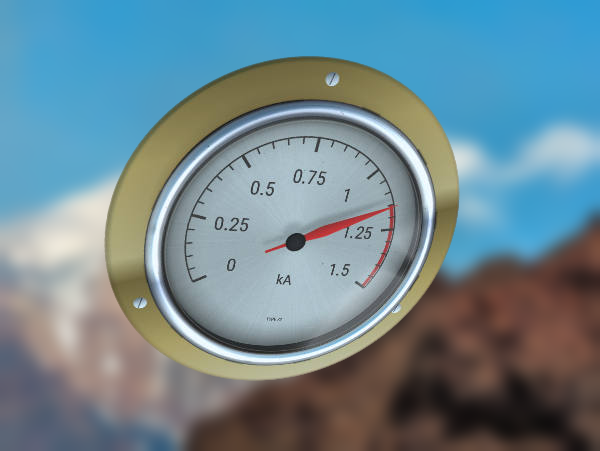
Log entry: 1.15 kA
